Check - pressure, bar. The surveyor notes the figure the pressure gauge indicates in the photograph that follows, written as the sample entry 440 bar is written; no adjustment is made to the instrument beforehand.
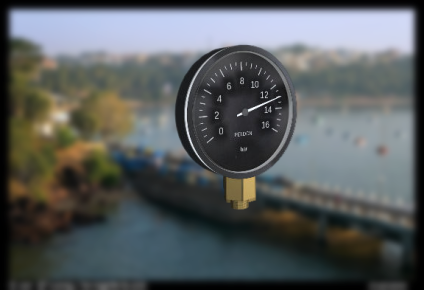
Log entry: 13 bar
